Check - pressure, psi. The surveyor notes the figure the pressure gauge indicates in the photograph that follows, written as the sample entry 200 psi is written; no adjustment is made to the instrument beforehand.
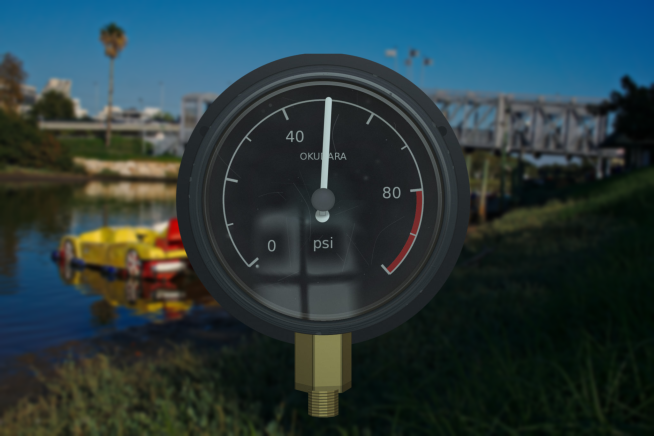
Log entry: 50 psi
